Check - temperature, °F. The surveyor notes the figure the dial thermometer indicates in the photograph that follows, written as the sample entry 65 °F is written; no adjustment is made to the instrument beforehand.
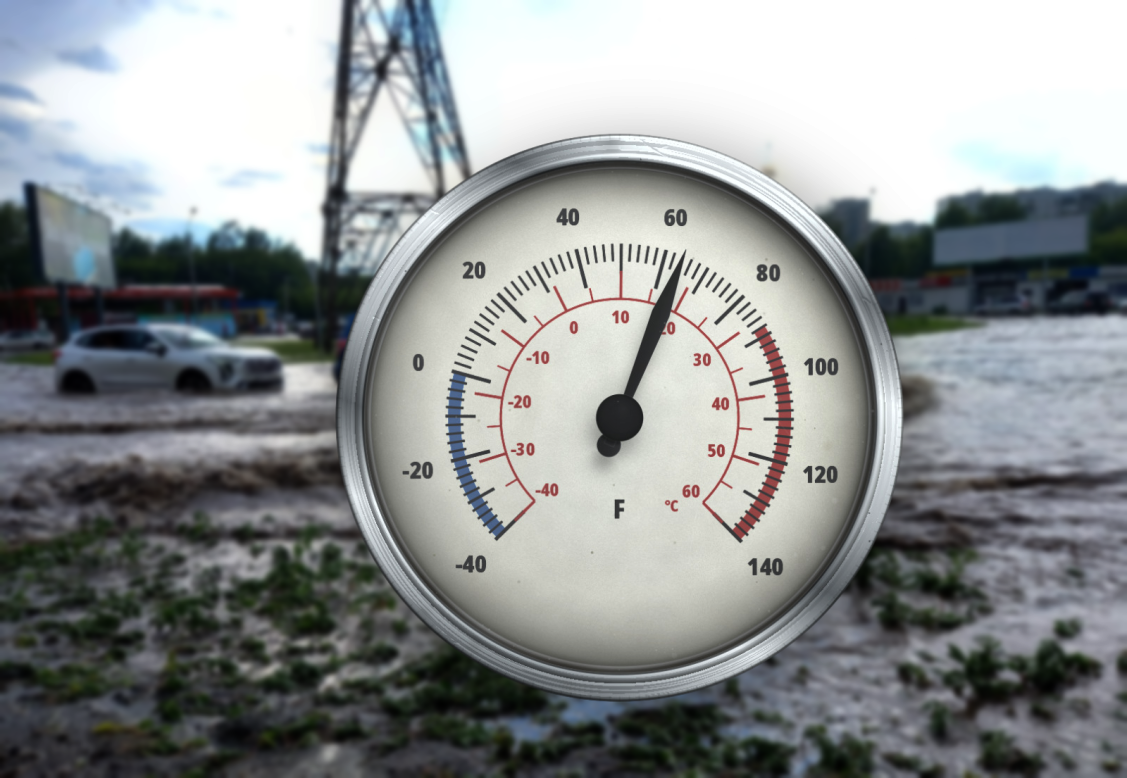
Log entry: 64 °F
